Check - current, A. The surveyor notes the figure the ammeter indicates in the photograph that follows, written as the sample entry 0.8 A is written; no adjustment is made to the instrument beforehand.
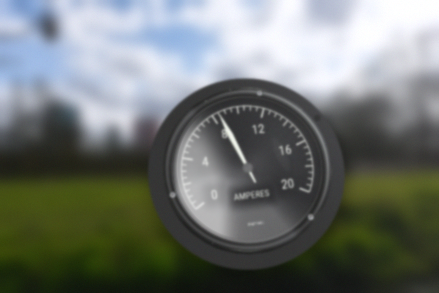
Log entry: 8.5 A
